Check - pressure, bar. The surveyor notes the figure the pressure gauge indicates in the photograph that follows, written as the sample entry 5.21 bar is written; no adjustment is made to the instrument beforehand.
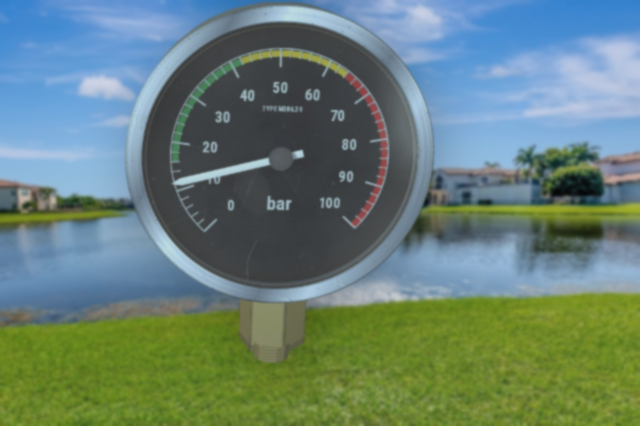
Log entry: 12 bar
